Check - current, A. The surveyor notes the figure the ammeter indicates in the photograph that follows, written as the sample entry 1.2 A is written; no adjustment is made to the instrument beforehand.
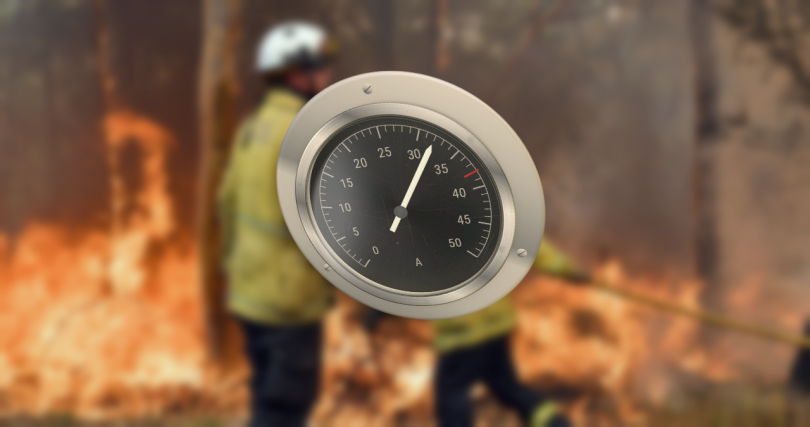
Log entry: 32 A
